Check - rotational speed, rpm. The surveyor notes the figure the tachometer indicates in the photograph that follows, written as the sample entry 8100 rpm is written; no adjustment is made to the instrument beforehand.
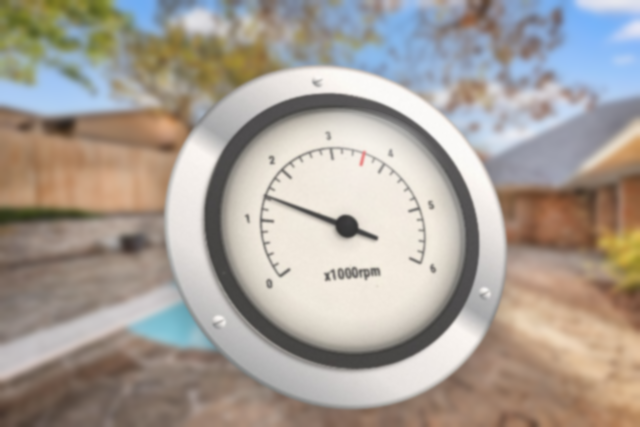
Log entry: 1400 rpm
